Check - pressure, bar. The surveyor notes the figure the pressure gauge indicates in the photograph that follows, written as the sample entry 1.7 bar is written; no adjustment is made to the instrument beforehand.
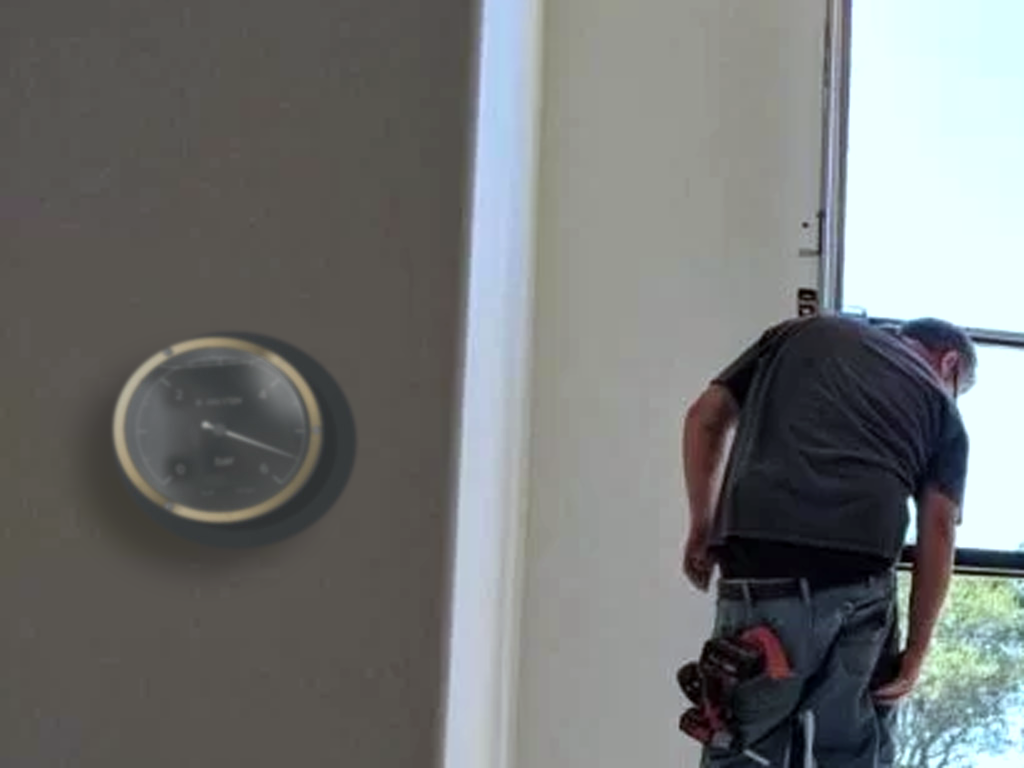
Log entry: 5.5 bar
